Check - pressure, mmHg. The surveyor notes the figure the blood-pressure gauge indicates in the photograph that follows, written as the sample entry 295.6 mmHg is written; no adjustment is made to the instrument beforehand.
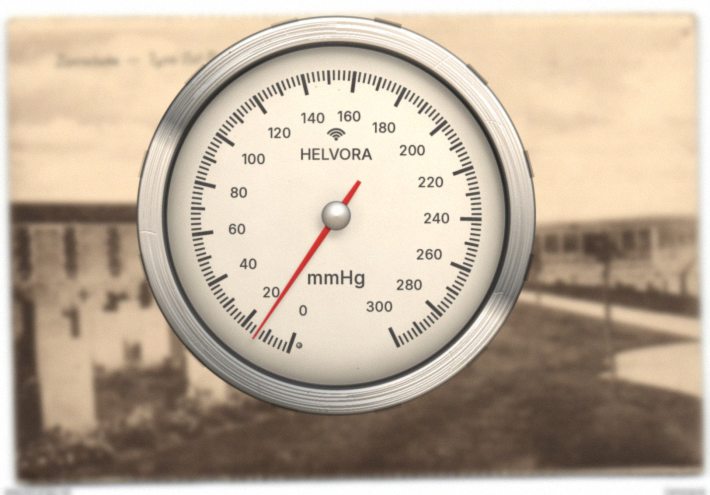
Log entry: 14 mmHg
